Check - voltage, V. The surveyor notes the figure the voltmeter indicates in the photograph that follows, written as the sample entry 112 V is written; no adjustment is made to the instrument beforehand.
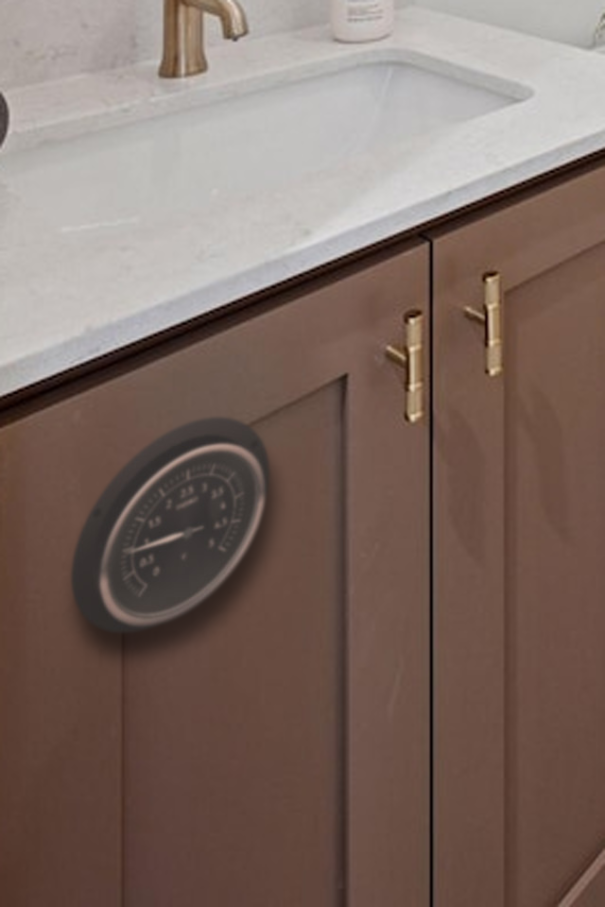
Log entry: 1 V
